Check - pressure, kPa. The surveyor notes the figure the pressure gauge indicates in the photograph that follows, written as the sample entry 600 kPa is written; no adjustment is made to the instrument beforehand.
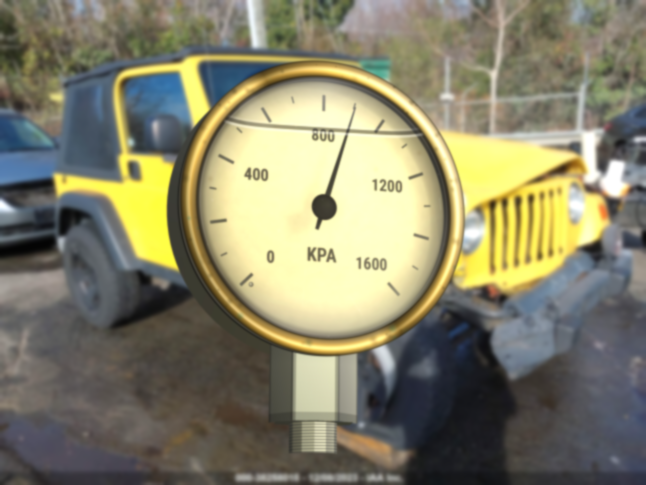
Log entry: 900 kPa
